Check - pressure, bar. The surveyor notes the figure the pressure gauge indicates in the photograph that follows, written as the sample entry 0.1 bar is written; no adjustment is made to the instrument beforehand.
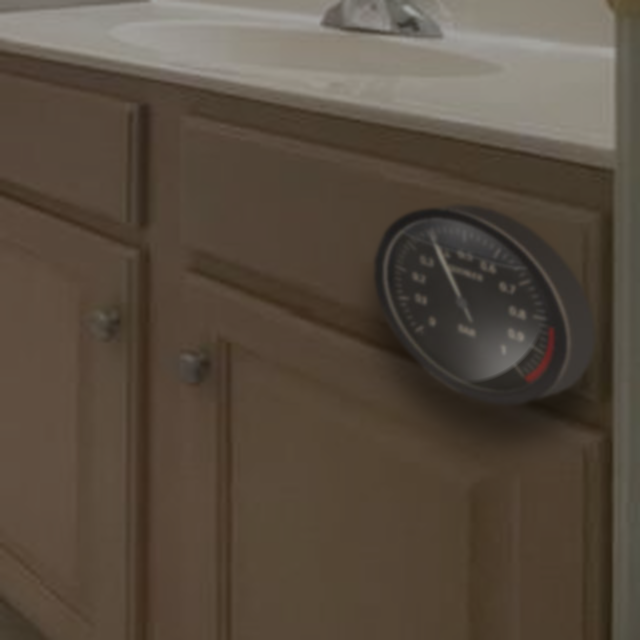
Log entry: 0.4 bar
